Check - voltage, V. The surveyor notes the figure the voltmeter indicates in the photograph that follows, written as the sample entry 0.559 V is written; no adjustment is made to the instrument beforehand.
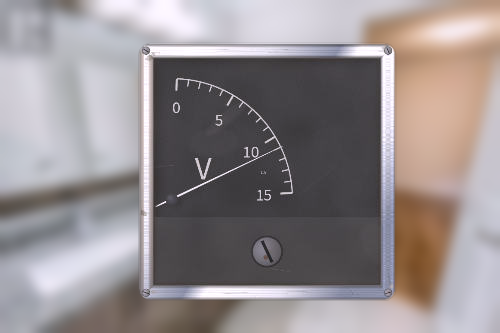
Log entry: 11 V
